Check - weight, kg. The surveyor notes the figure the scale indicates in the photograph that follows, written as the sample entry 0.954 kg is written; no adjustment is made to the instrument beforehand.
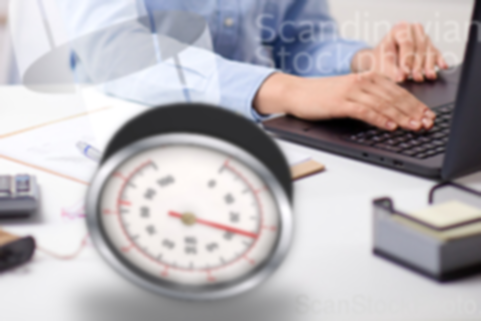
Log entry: 25 kg
